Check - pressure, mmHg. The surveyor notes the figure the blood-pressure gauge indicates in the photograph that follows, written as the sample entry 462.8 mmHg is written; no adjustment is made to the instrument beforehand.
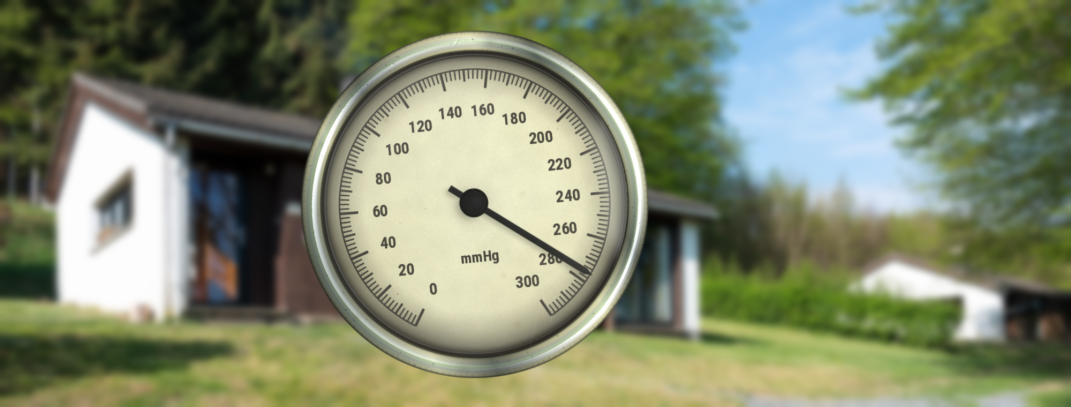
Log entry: 276 mmHg
